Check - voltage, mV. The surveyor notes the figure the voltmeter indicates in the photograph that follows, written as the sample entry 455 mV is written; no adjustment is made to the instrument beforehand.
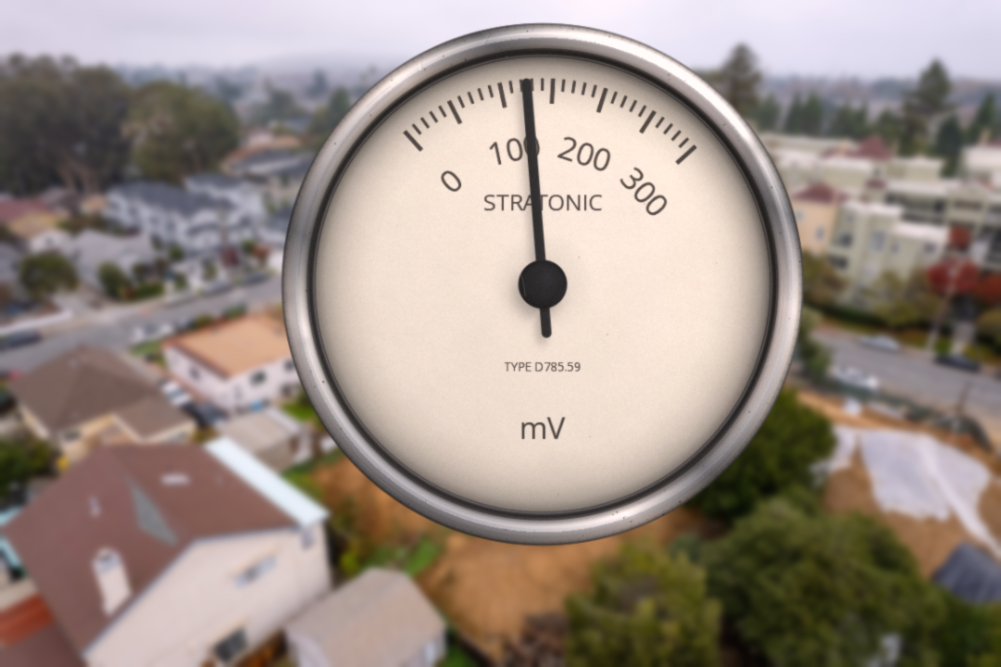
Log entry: 125 mV
